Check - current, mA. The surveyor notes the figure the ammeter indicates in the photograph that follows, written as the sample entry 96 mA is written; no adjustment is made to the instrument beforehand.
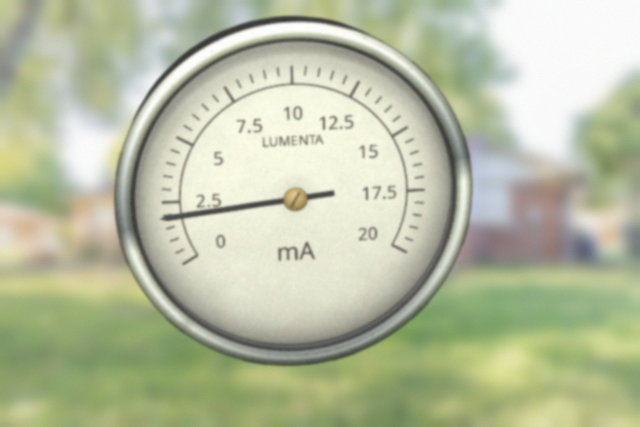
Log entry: 2 mA
